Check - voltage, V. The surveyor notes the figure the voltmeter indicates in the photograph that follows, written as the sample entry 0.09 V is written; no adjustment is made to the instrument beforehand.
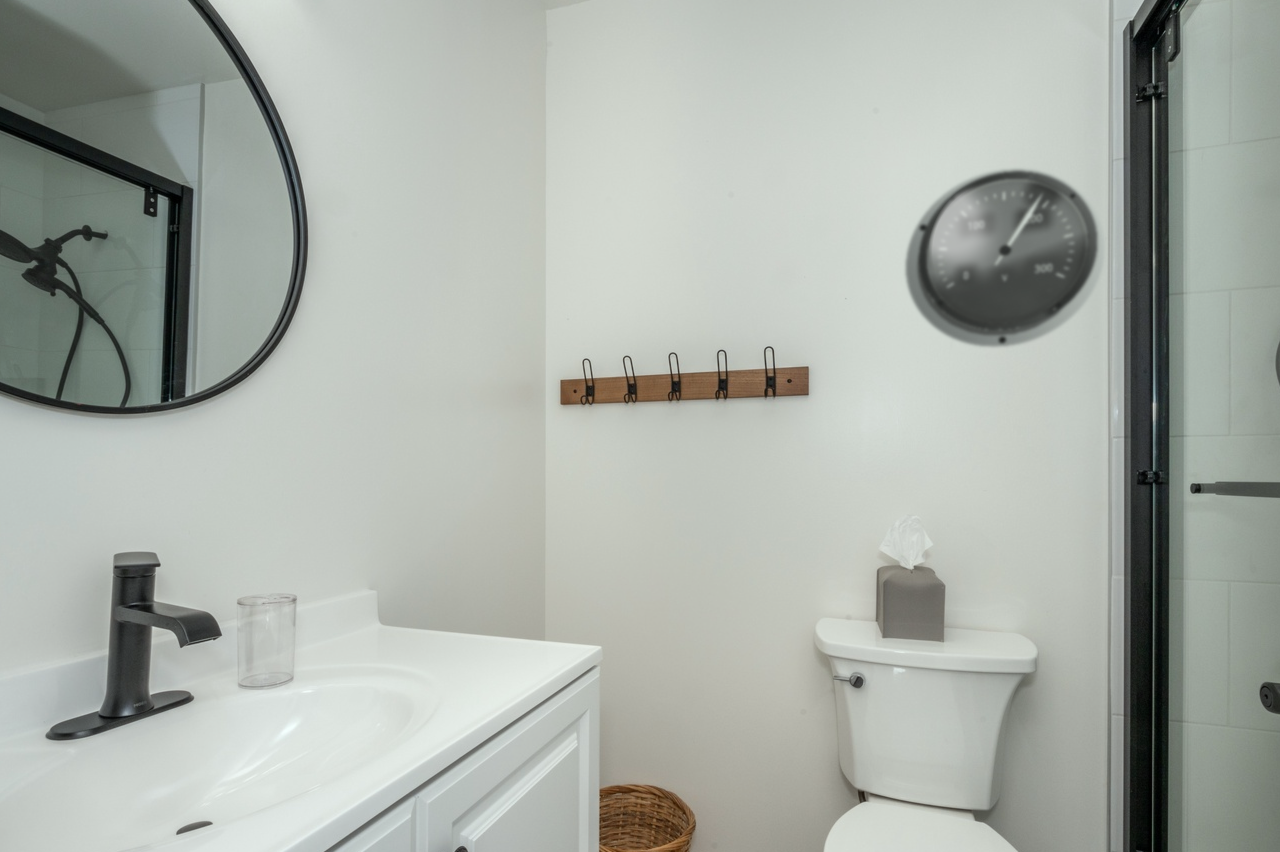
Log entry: 190 V
